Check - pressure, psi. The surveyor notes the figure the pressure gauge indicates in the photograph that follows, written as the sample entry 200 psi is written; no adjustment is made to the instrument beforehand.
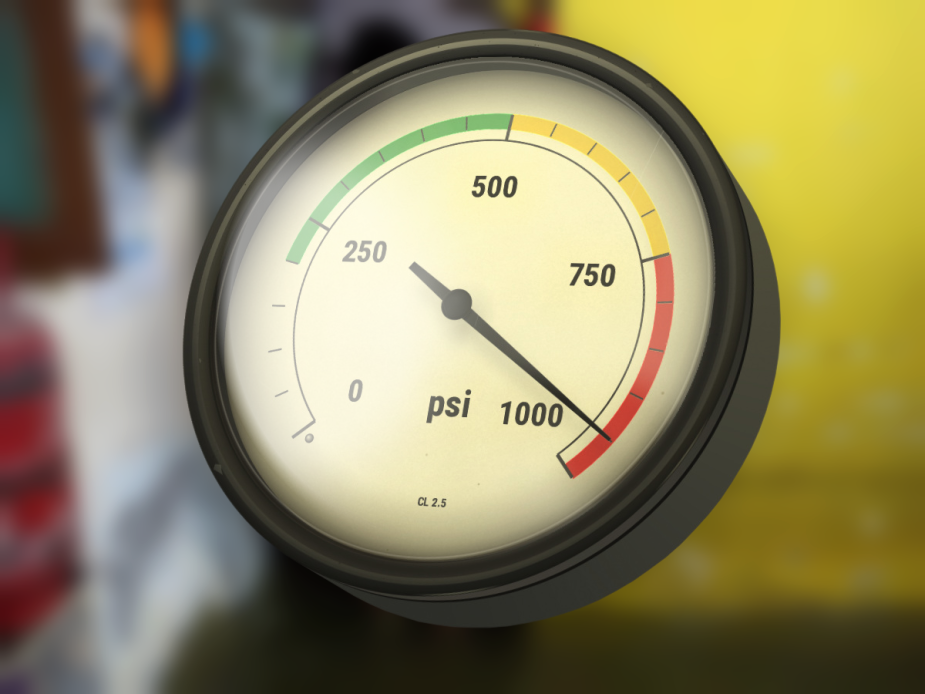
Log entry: 950 psi
